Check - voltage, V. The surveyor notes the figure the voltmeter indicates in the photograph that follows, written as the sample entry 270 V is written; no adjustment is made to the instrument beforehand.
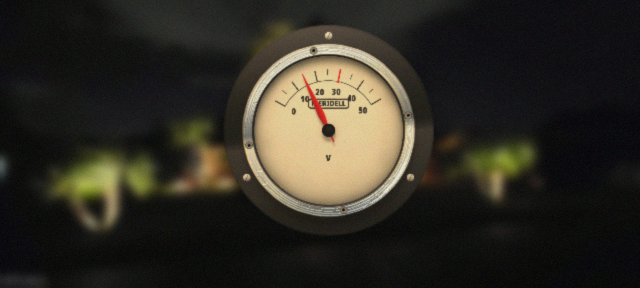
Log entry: 15 V
